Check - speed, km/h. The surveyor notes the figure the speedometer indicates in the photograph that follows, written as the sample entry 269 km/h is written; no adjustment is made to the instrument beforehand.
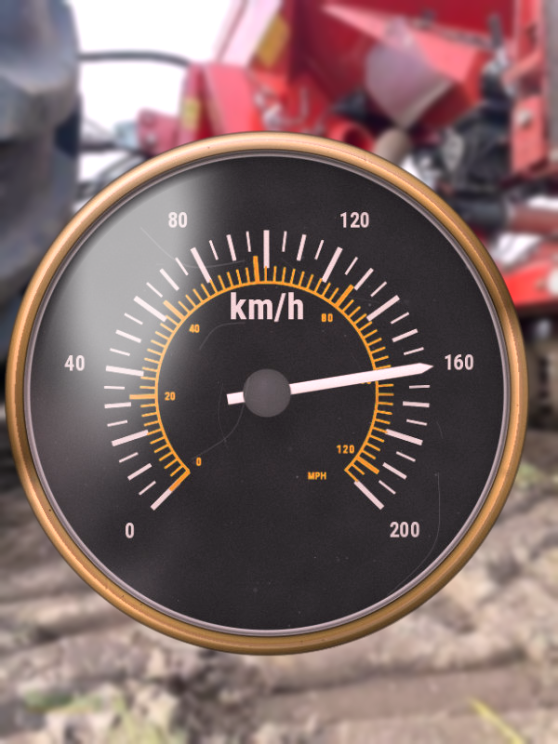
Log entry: 160 km/h
